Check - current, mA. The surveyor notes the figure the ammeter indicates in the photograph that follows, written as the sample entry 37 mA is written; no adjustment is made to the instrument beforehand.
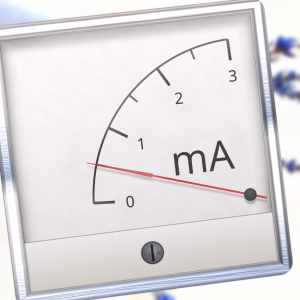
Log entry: 0.5 mA
